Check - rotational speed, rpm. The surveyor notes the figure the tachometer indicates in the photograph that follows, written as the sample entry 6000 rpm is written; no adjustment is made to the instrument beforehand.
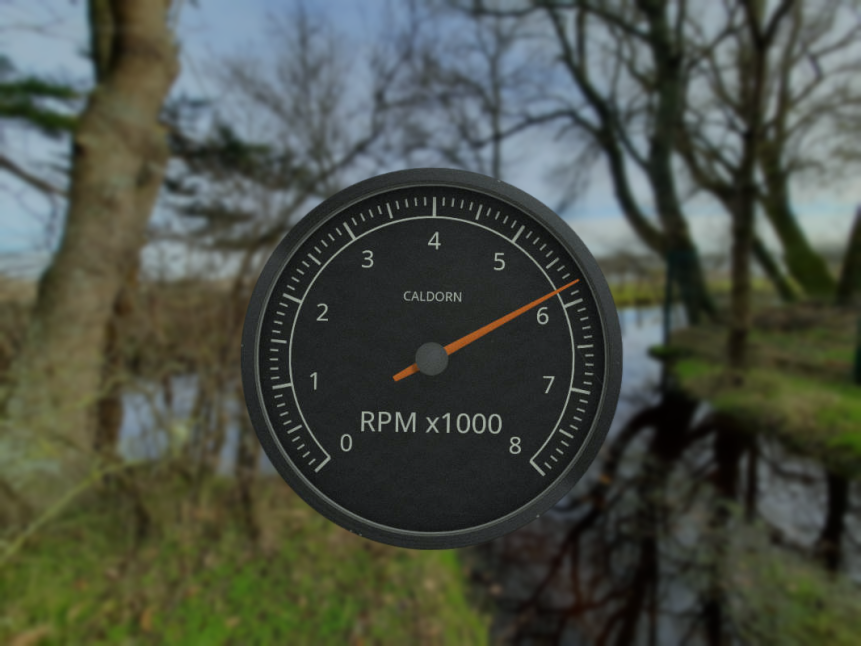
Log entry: 5800 rpm
